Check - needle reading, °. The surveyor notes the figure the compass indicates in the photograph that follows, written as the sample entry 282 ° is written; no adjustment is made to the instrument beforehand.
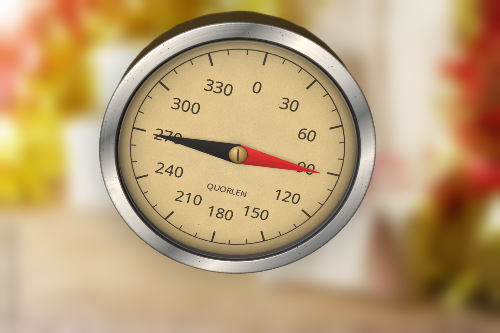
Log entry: 90 °
